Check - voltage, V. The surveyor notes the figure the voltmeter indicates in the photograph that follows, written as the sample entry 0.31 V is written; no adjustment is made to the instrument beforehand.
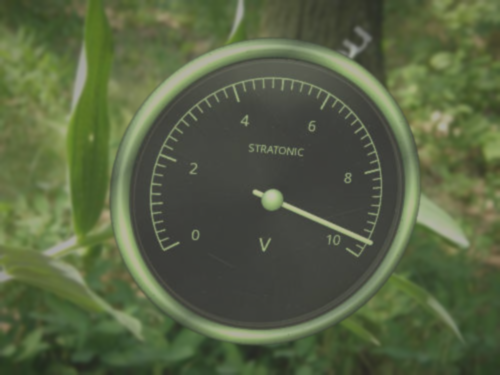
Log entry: 9.6 V
